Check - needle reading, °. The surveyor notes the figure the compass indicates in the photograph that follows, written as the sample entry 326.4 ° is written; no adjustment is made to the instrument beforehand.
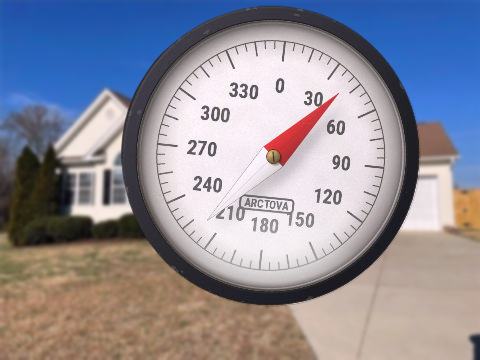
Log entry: 40 °
